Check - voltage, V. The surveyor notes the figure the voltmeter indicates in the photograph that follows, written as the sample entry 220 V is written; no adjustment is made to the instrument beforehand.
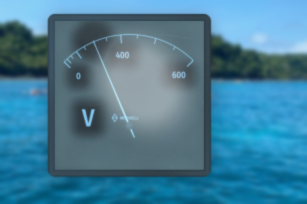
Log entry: 300 V
